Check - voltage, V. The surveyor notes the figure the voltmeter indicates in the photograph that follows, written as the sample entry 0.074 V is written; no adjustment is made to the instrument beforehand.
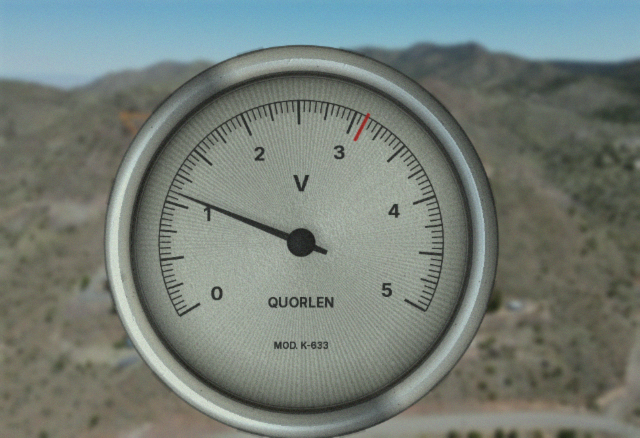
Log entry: 1.1 V
